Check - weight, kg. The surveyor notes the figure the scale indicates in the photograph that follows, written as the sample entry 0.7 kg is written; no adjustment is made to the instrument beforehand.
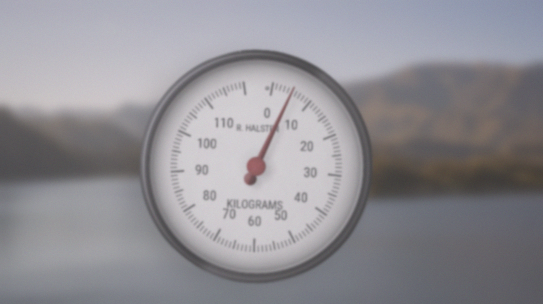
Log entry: 5 kg
